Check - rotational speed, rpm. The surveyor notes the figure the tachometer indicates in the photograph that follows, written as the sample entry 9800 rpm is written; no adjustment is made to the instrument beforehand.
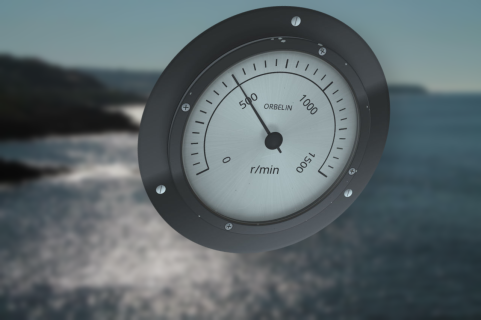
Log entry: 500 rpm
